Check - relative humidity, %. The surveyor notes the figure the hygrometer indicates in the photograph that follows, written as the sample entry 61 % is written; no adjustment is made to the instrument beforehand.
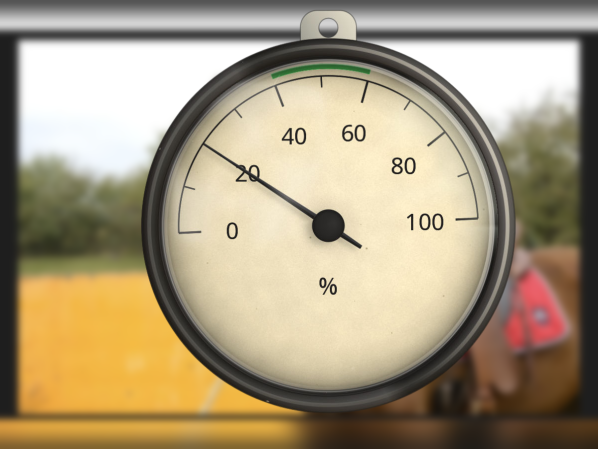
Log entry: 20 %
